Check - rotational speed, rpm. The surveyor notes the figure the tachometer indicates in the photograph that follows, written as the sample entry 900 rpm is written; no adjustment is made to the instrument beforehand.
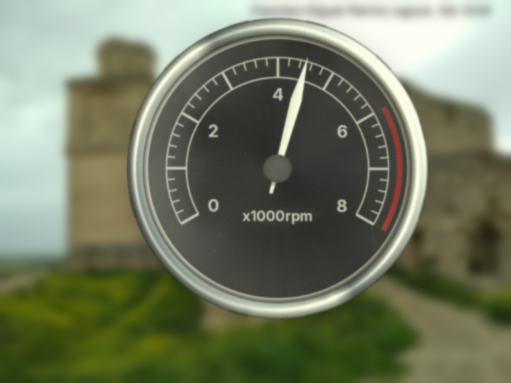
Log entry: 4500 rpm
